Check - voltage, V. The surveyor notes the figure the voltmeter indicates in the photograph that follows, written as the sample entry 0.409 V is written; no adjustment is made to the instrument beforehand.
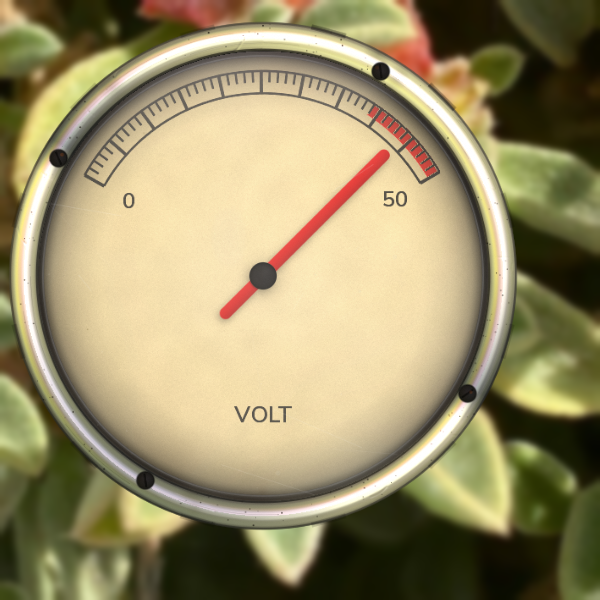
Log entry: 44 V
